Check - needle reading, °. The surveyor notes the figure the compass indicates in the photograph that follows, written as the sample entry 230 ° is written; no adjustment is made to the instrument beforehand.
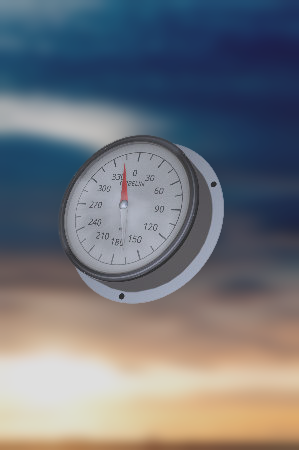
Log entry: 345 °
